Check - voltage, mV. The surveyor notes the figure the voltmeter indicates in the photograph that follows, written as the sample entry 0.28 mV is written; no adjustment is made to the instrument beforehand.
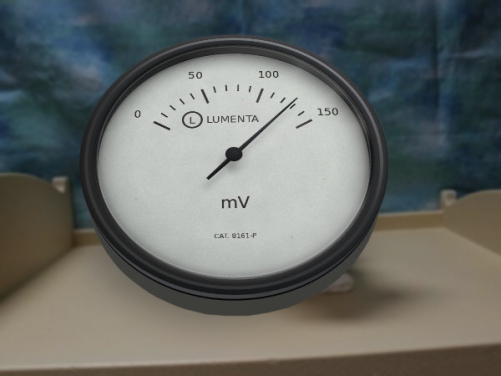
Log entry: 130 mV
